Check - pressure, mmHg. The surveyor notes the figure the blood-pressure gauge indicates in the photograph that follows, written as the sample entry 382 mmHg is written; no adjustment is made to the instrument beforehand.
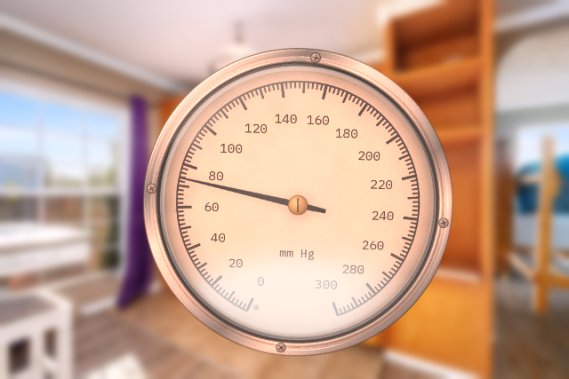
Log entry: 74 mmHg
